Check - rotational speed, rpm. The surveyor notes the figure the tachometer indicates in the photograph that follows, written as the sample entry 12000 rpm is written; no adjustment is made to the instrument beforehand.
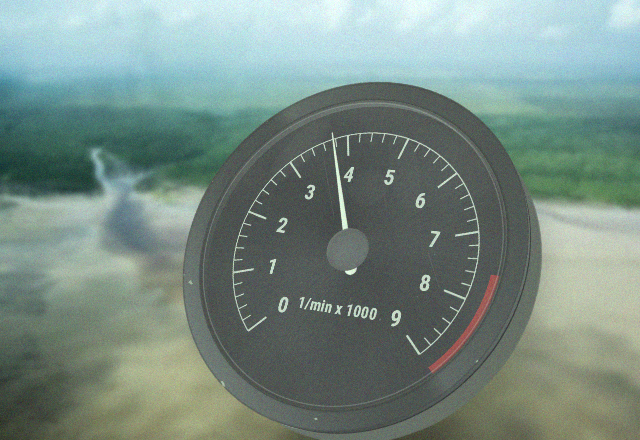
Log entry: 3800 rpm
